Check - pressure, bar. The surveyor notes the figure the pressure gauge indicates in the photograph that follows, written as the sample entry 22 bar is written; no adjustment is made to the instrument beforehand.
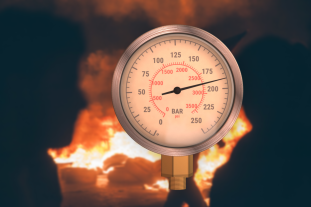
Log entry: 190 bar
